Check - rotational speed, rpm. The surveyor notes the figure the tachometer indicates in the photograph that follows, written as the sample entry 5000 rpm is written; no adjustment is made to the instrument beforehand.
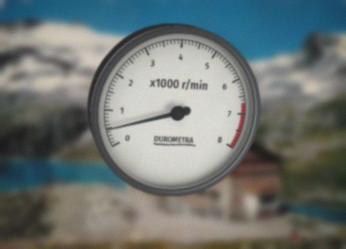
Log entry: 500 rpm
